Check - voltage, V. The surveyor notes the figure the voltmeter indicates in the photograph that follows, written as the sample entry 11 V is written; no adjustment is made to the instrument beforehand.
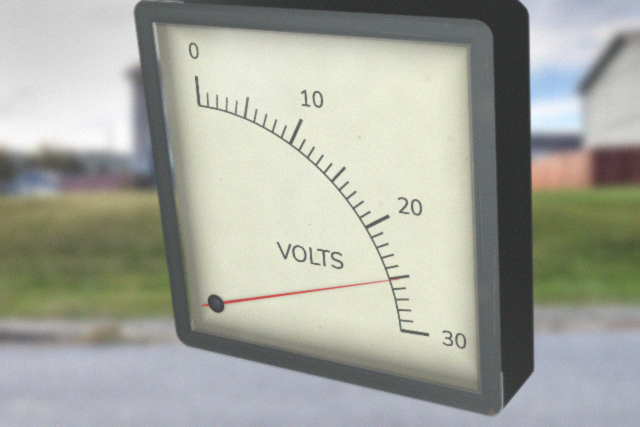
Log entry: 25 V
